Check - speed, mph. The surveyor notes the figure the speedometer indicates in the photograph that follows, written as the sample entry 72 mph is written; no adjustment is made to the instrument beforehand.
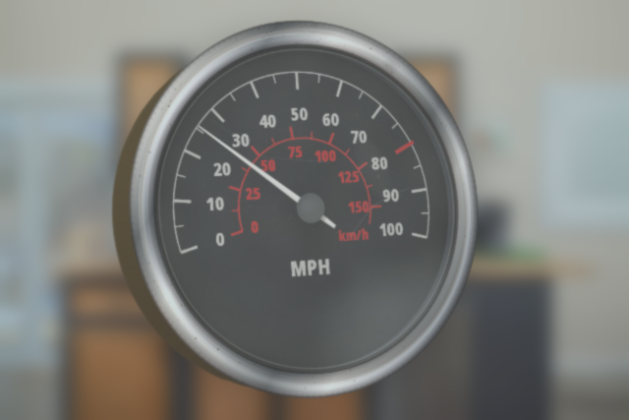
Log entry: 25 mph
